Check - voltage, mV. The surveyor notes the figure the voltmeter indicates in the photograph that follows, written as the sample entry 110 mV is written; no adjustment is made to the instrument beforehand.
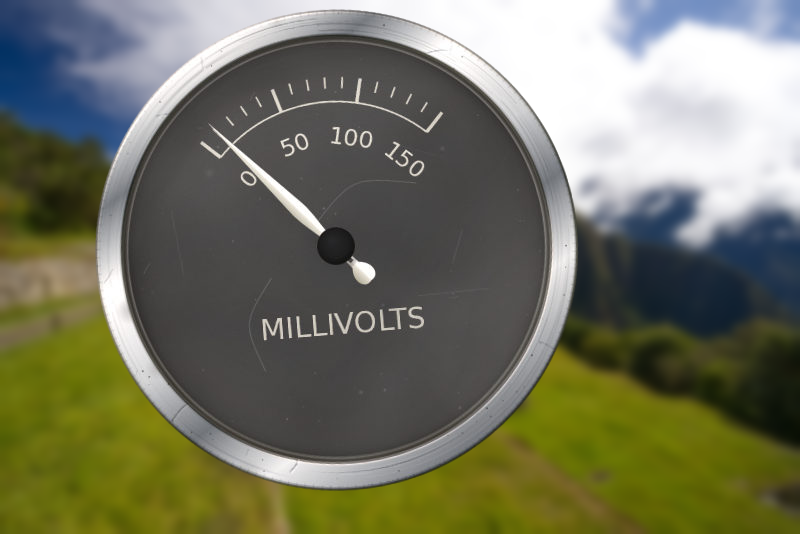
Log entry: 10 mV
